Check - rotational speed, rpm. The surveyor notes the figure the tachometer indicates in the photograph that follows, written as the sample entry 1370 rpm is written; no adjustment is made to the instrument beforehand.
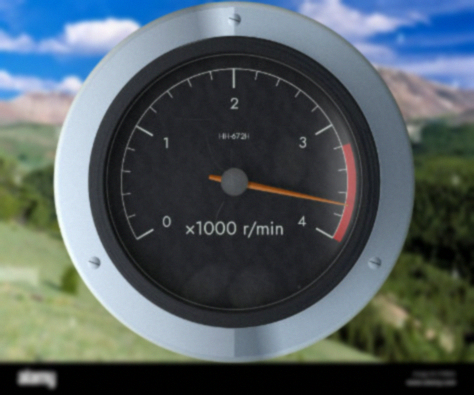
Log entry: 3700 rpm
